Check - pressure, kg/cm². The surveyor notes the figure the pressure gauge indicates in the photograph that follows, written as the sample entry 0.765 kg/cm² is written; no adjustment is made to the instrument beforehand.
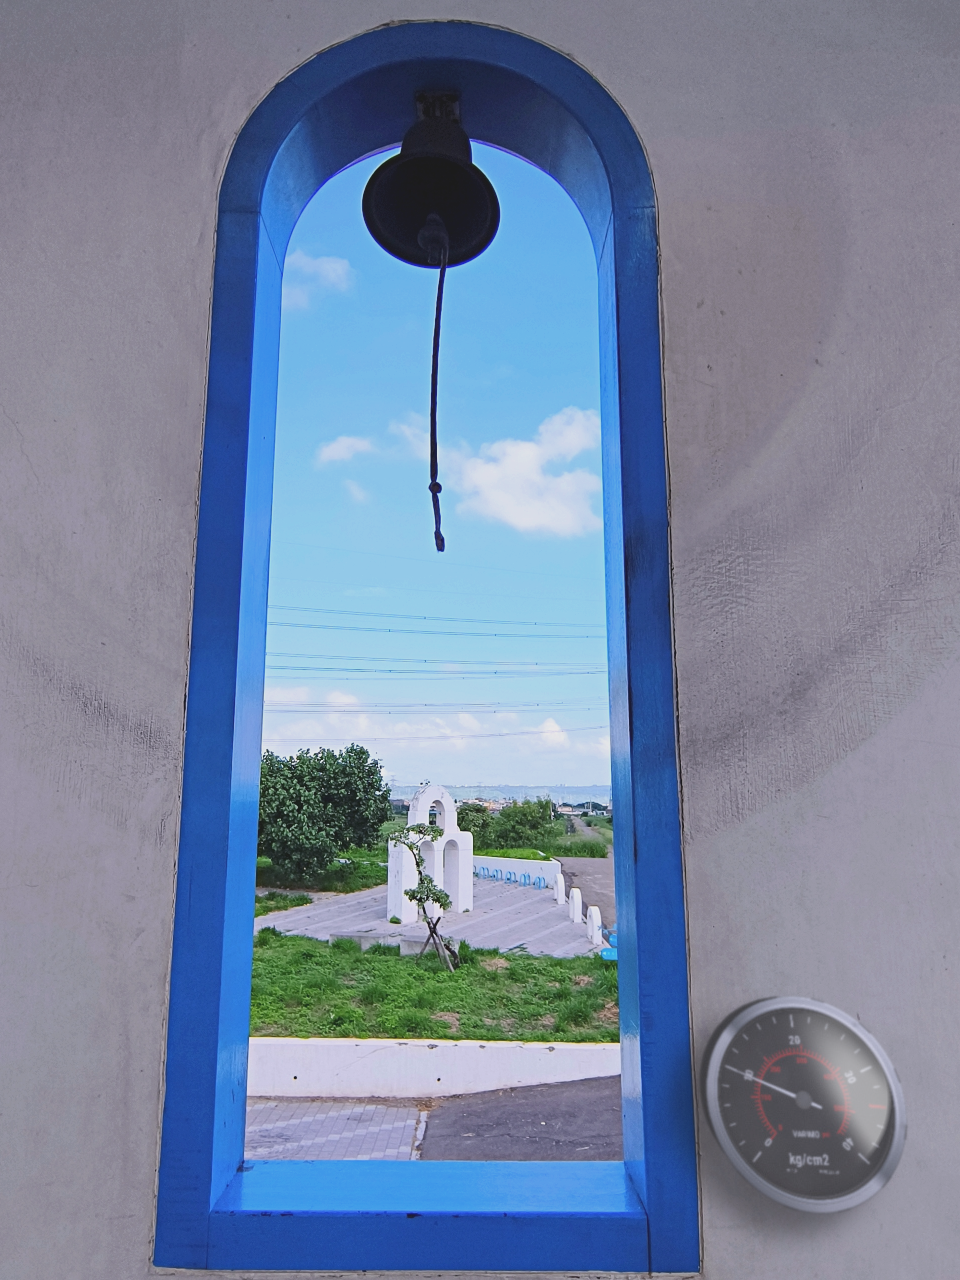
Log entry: 10 kg/cm²
